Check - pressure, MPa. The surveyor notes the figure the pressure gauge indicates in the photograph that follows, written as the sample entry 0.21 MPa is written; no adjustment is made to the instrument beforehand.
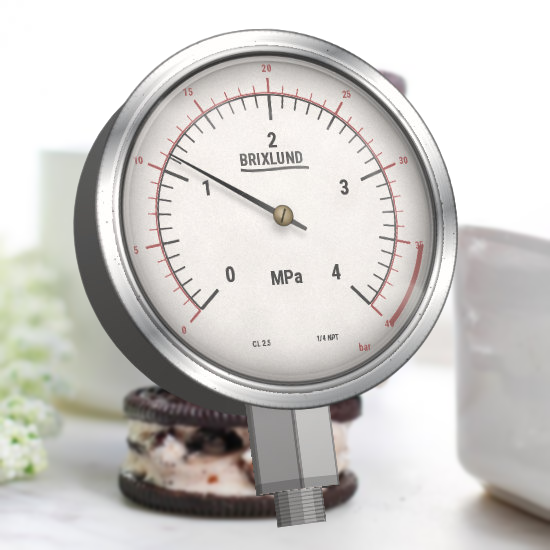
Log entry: 1.1 MPa
